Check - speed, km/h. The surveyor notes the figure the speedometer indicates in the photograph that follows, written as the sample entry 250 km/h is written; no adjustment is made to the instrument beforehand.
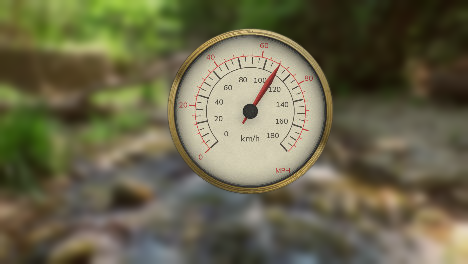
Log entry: 110 km/h
